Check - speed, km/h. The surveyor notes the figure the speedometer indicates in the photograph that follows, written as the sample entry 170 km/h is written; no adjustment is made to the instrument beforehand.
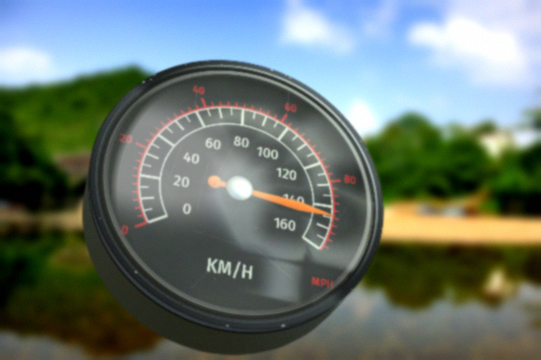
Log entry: 145 km/h
